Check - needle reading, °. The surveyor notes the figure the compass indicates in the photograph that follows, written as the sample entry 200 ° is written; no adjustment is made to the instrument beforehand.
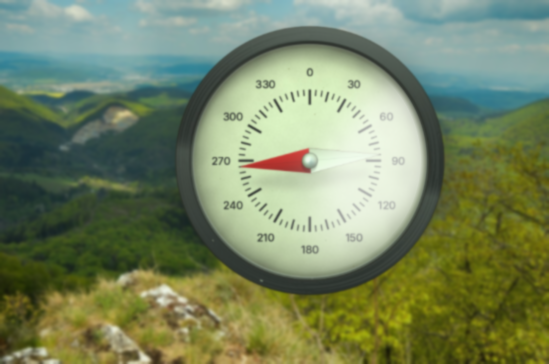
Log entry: 265 °
